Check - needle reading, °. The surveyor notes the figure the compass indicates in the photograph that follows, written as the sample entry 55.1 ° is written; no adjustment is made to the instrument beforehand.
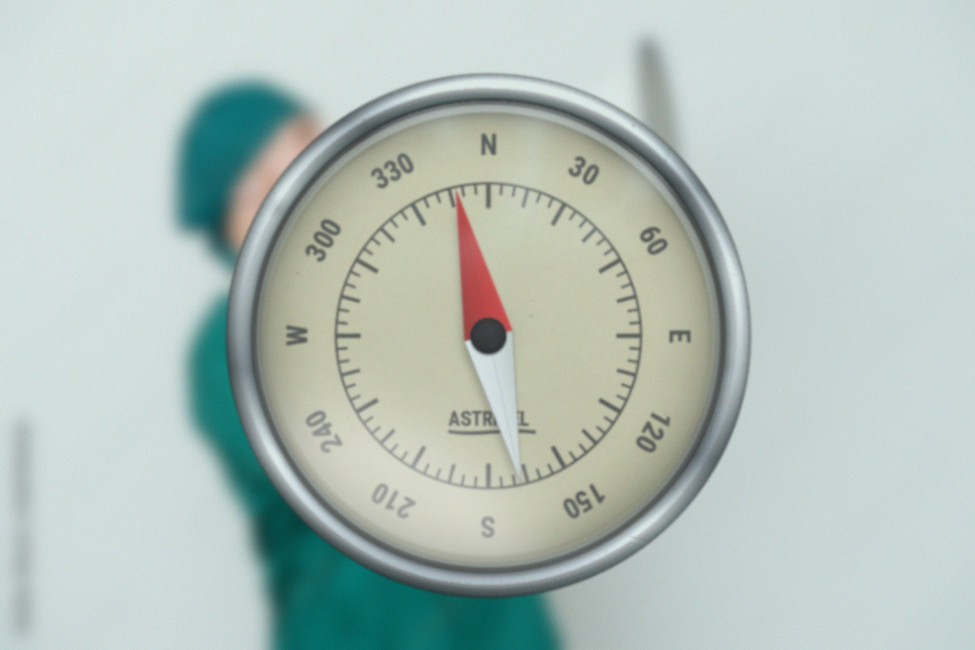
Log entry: 347.5 °
